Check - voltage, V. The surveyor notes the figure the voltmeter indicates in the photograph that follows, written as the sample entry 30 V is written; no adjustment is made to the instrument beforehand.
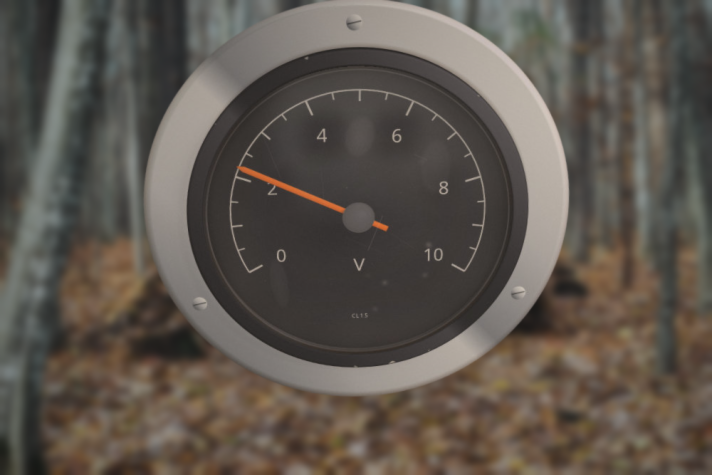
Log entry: 2.25 V
